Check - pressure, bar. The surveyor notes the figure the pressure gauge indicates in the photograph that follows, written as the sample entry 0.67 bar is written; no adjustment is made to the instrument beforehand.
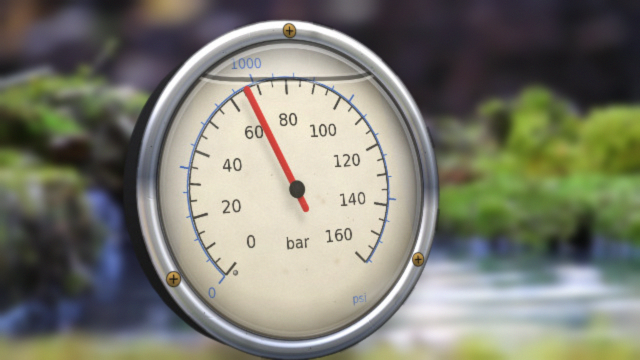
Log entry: 65 bar
